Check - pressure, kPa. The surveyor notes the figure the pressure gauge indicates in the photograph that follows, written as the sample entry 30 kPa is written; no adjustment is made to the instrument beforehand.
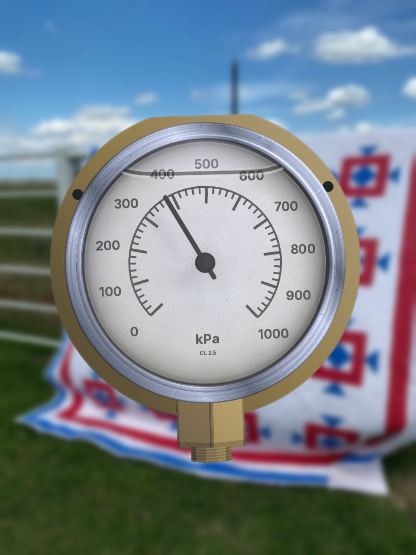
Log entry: 380 kPa
